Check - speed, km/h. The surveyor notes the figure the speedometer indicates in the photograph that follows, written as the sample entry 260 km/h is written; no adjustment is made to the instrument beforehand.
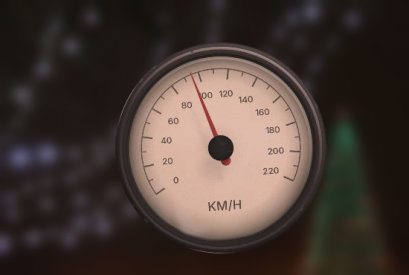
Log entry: 95 km/h
